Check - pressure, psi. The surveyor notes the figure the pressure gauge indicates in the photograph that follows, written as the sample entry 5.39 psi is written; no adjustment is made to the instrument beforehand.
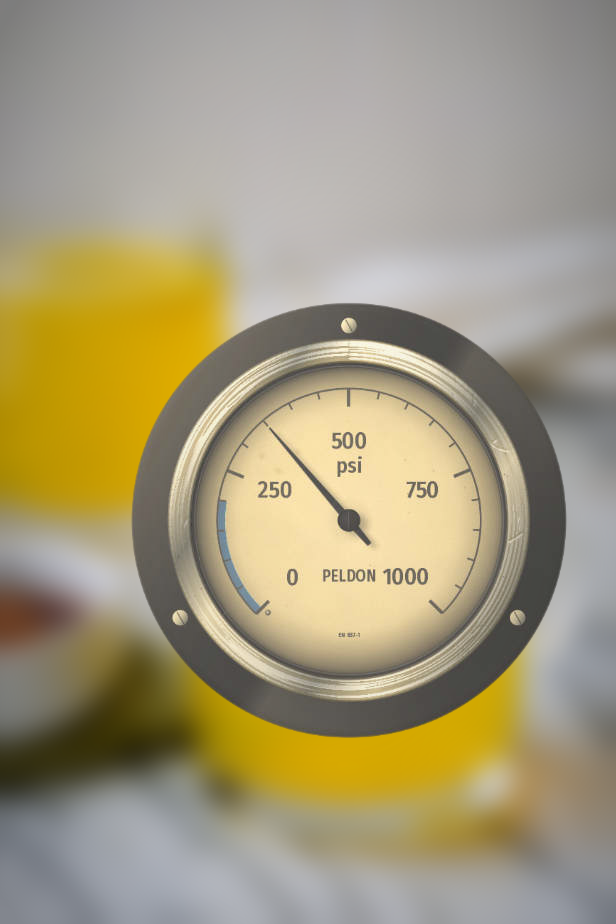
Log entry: 350 psi
